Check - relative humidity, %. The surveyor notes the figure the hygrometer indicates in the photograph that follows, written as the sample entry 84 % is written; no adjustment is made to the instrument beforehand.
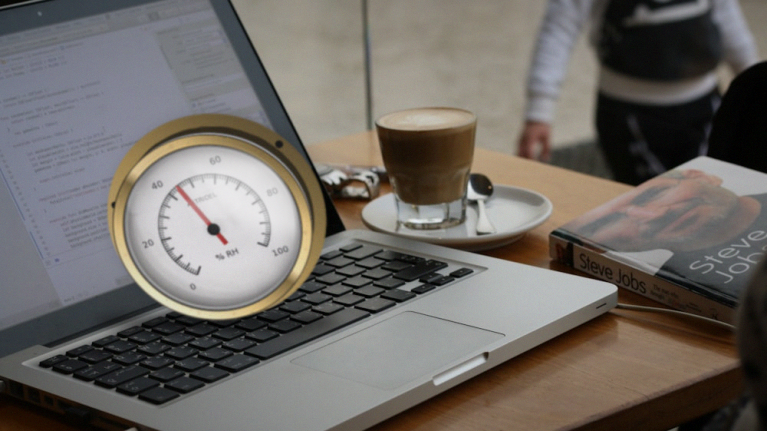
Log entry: 45 %
